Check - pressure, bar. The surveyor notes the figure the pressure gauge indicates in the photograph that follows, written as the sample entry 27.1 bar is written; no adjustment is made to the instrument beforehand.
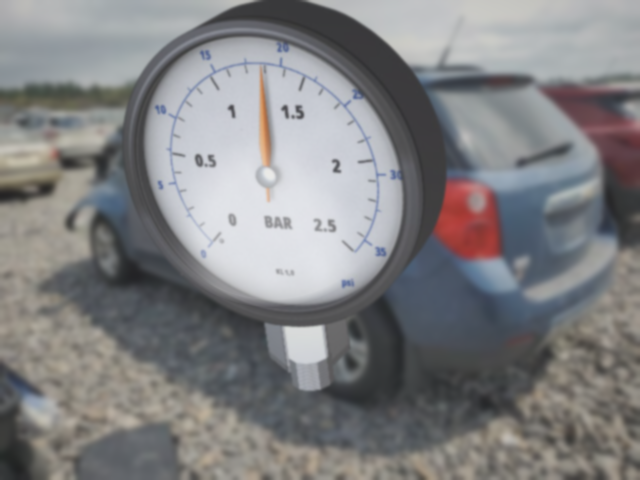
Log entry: 1.3 bar
